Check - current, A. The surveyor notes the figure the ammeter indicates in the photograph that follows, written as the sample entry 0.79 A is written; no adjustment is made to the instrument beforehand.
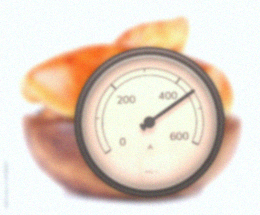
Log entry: 450 A
